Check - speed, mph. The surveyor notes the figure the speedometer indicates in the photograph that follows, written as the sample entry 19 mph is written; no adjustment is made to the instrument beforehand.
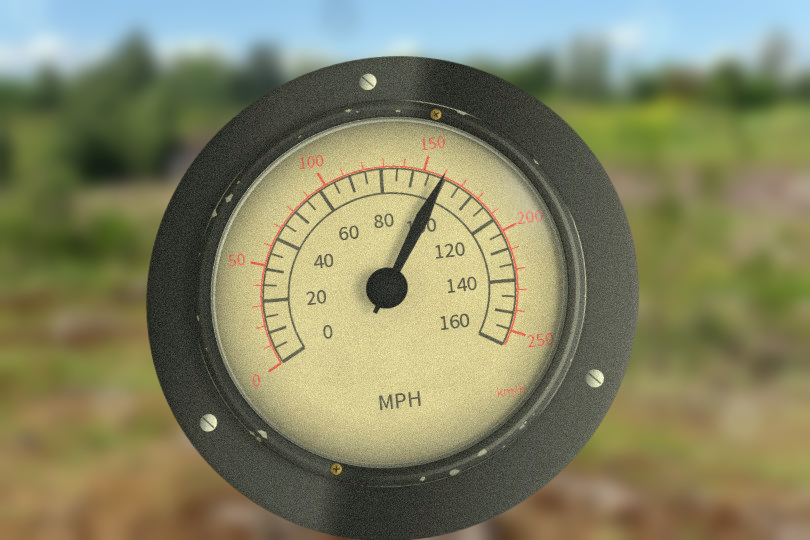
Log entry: 100 mph
